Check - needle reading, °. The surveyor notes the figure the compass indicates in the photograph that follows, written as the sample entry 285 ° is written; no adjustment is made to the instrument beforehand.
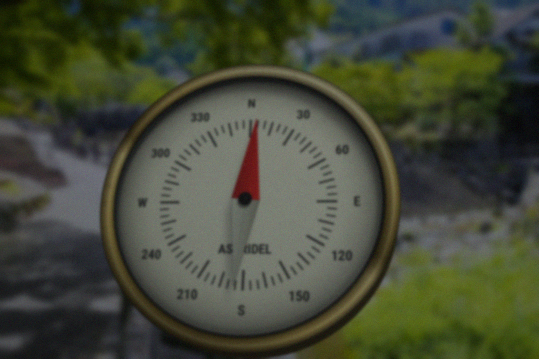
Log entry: 5 °
